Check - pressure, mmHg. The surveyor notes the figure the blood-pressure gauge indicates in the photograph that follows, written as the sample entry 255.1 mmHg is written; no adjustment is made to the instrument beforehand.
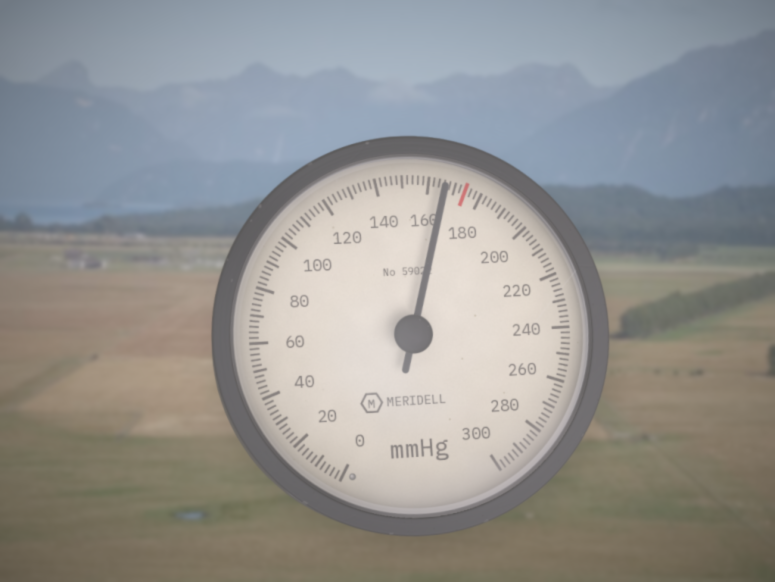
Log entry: 166 mmHg
